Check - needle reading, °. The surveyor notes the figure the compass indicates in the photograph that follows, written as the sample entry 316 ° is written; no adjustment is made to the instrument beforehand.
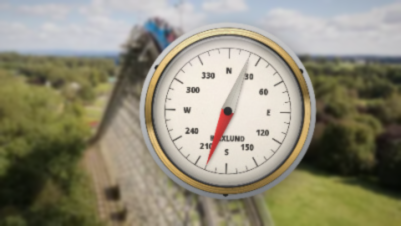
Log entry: 200 °
